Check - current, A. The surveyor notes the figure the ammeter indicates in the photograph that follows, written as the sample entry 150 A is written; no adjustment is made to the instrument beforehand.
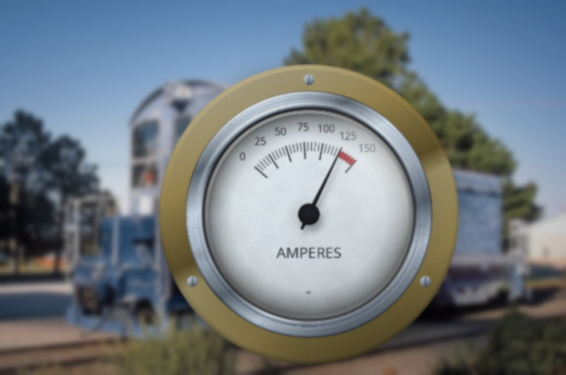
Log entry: 125 A
